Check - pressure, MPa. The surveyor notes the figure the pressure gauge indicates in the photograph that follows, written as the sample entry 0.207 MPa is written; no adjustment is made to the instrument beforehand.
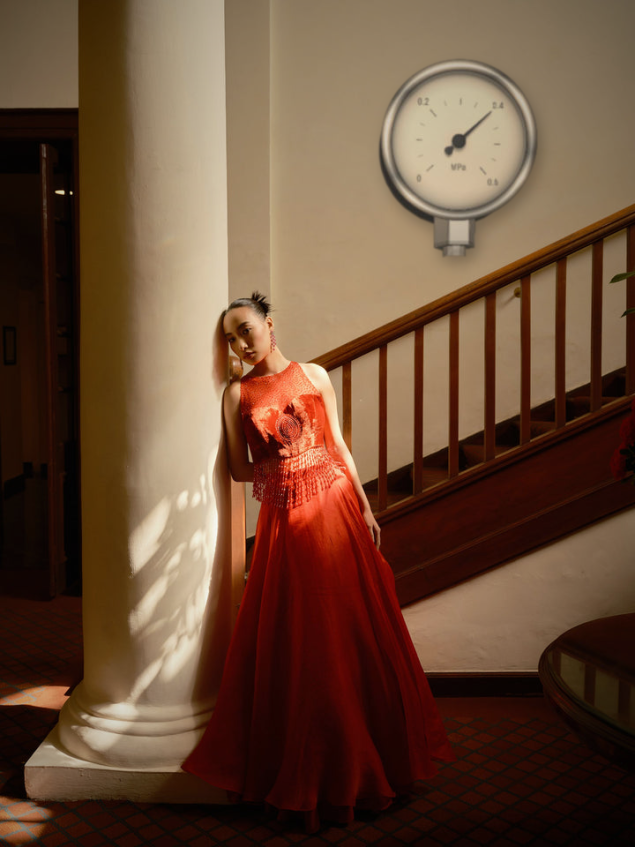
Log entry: 0.4 MPa
